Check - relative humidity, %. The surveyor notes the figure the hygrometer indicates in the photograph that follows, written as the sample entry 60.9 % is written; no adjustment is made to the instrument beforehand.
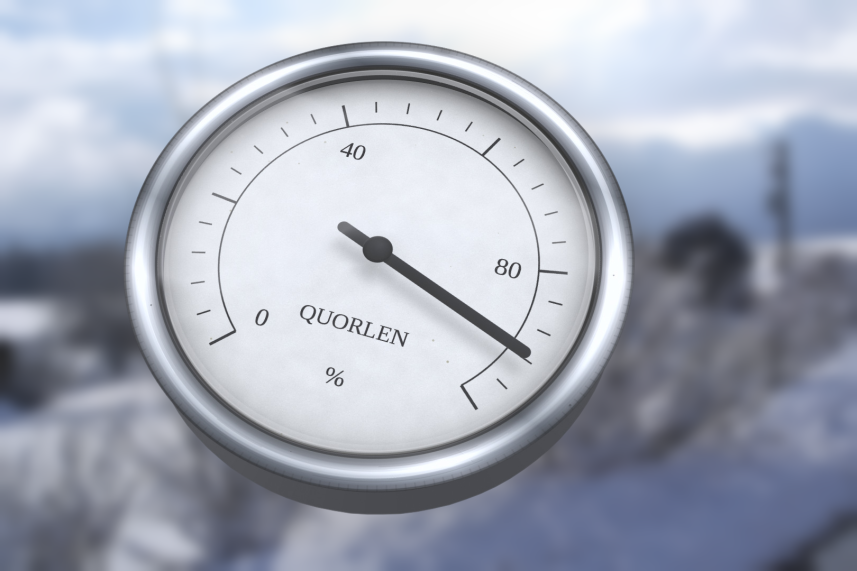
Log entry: 92 %
